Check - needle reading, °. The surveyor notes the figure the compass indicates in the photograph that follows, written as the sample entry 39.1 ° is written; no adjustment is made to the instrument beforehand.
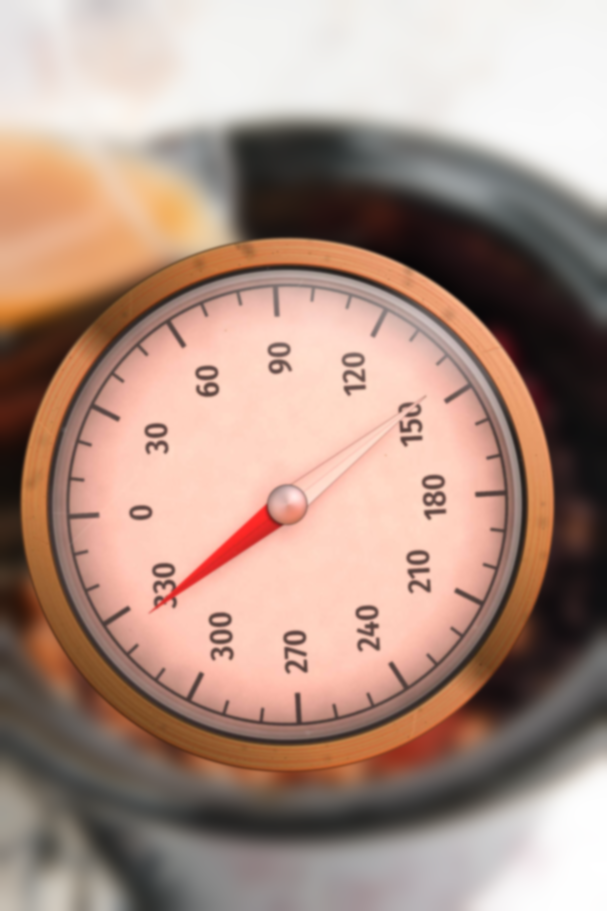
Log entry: 325 °
